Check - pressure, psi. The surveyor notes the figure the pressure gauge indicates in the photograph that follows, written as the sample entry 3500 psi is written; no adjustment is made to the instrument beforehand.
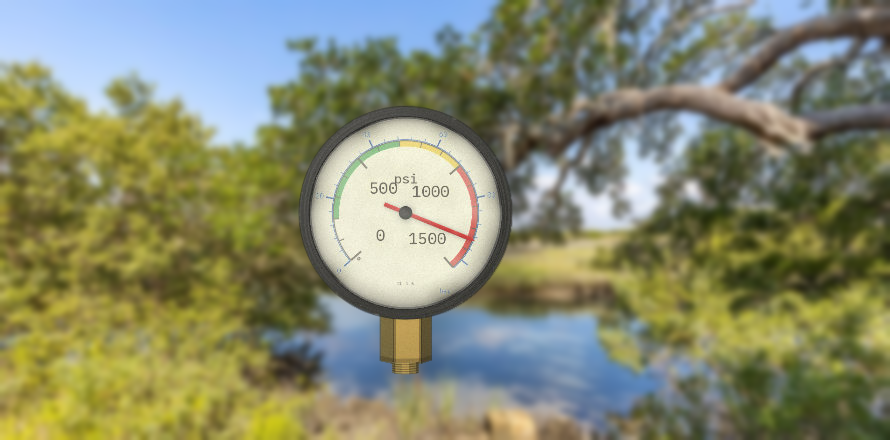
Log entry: 1350 psi
